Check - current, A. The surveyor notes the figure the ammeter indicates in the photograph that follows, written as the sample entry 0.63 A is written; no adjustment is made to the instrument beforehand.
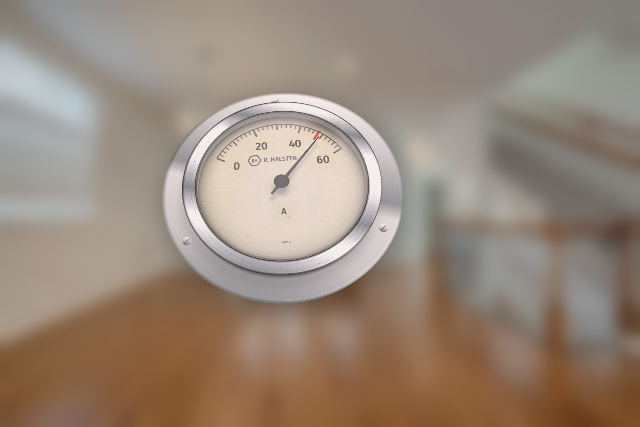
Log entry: 50 A
